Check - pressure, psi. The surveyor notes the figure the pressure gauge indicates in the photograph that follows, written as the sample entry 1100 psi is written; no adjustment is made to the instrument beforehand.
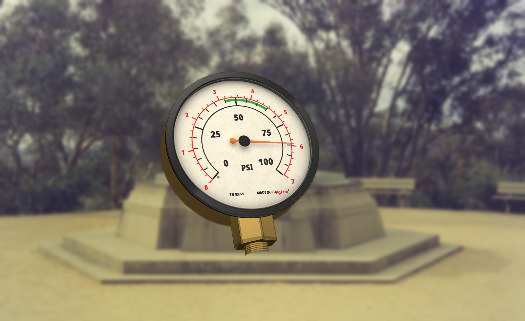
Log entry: 85 psi
